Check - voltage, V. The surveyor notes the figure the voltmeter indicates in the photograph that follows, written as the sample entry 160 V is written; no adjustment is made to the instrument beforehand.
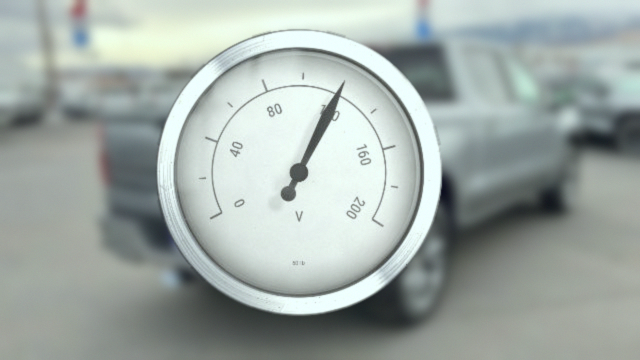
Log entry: 120 V
